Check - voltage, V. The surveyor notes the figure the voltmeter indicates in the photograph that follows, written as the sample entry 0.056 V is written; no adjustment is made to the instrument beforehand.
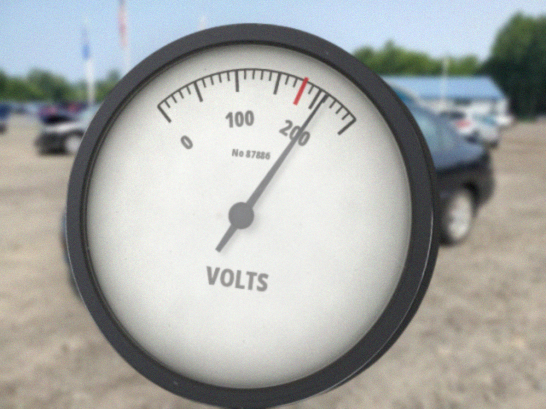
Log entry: 210 V
